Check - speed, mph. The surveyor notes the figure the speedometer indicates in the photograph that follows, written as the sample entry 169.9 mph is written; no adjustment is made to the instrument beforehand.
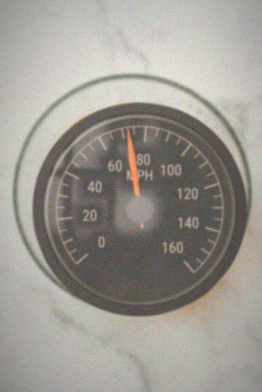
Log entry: 72.5 mph
